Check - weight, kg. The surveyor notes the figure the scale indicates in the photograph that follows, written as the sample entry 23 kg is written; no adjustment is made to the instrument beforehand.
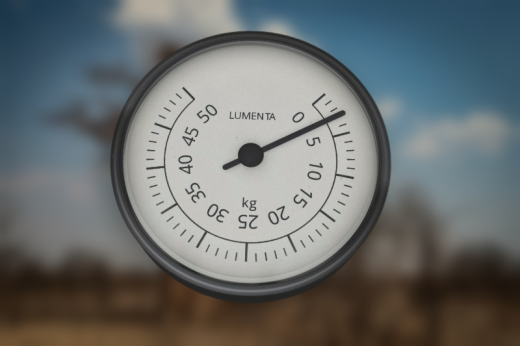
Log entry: 3 kg
